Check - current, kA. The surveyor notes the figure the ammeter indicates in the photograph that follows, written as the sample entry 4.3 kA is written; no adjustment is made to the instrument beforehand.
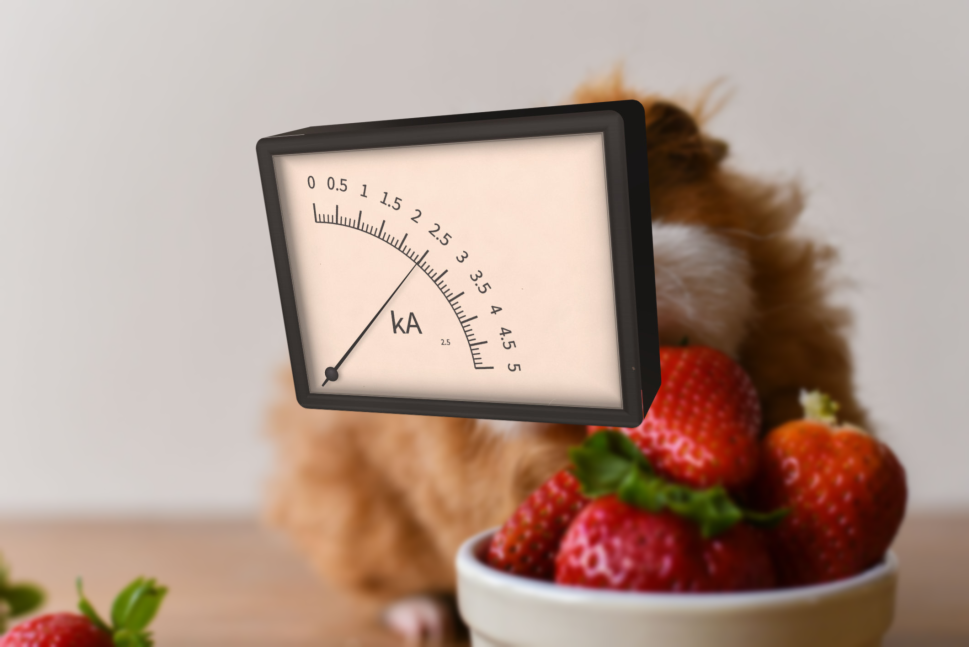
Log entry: 2.5 kA
